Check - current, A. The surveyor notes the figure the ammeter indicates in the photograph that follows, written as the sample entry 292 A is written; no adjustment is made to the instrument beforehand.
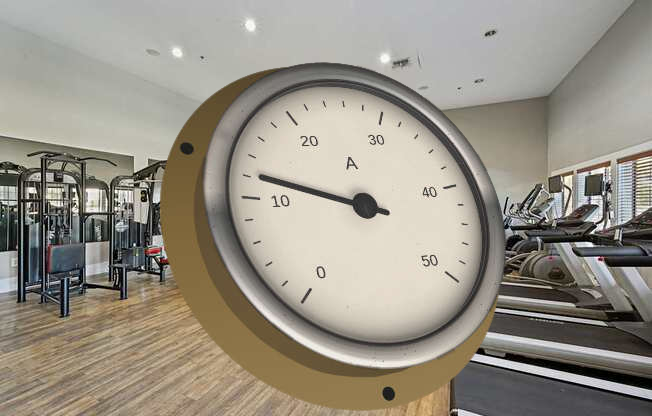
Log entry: 12 A
